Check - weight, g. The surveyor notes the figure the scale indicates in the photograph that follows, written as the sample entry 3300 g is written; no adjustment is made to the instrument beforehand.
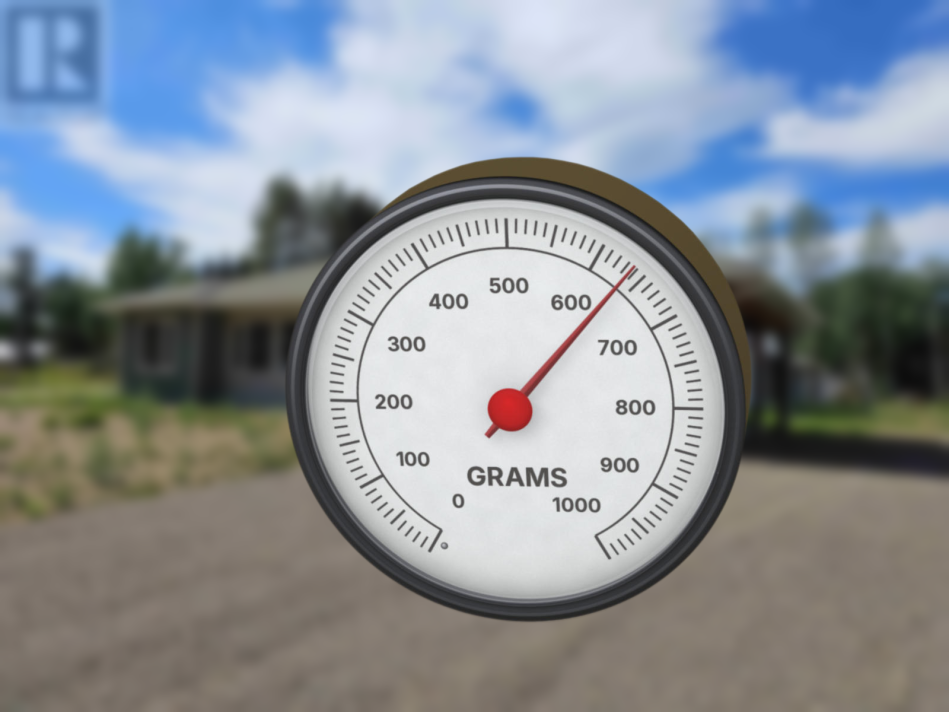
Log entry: 635 g
